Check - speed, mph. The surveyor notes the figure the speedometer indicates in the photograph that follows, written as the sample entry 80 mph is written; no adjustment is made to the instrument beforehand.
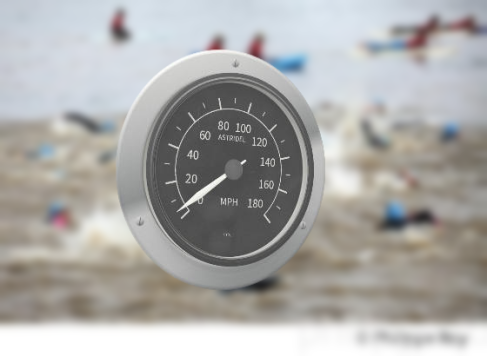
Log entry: 5 mph
